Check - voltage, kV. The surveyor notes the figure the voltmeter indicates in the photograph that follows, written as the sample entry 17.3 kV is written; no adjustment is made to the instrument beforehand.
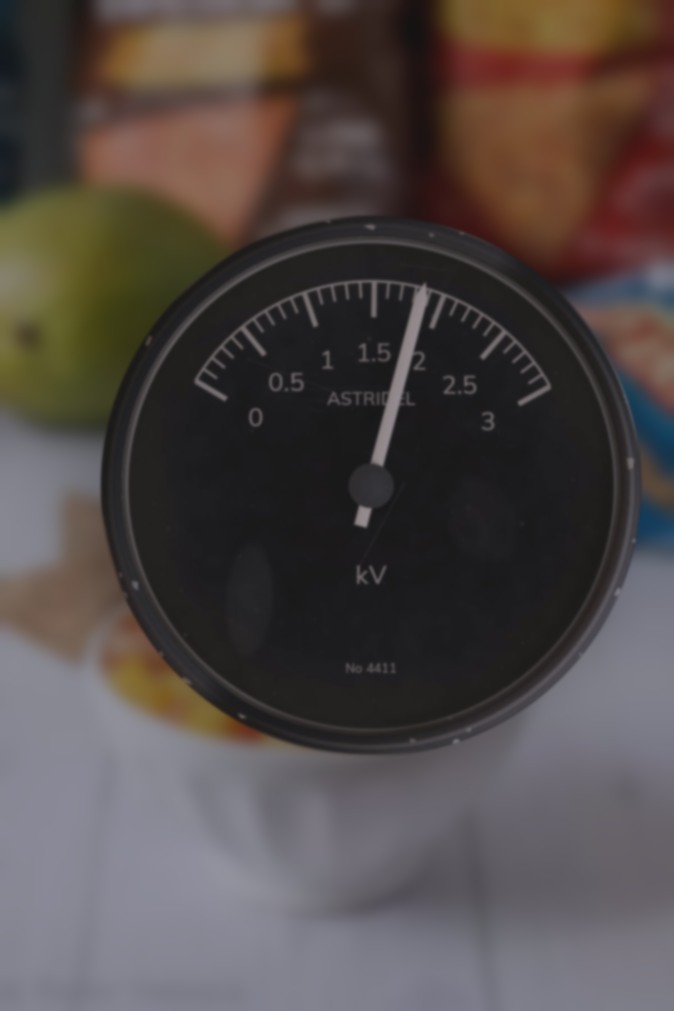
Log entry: 1.85 kV
